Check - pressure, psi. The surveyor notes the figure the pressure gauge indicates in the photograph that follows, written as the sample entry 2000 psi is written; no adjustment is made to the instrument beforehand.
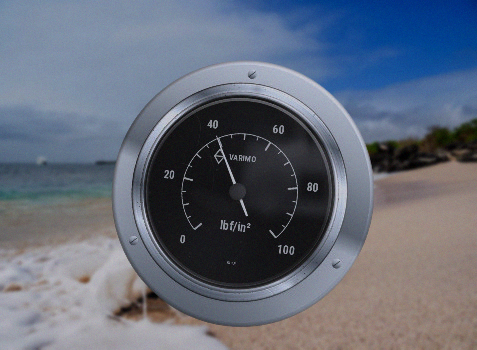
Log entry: 40 psi
